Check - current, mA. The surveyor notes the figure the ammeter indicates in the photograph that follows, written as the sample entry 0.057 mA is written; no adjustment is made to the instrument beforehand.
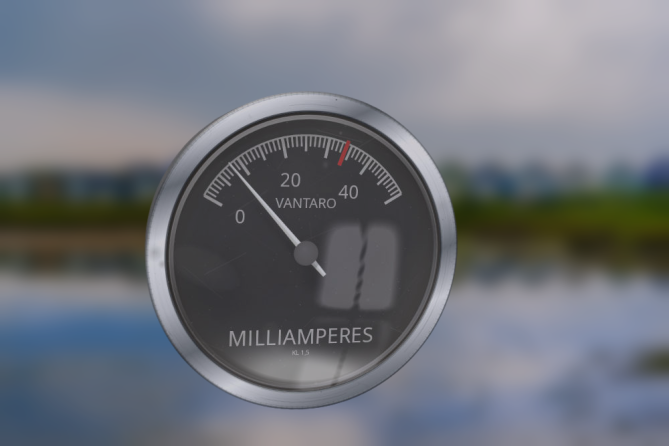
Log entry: 8 mA
